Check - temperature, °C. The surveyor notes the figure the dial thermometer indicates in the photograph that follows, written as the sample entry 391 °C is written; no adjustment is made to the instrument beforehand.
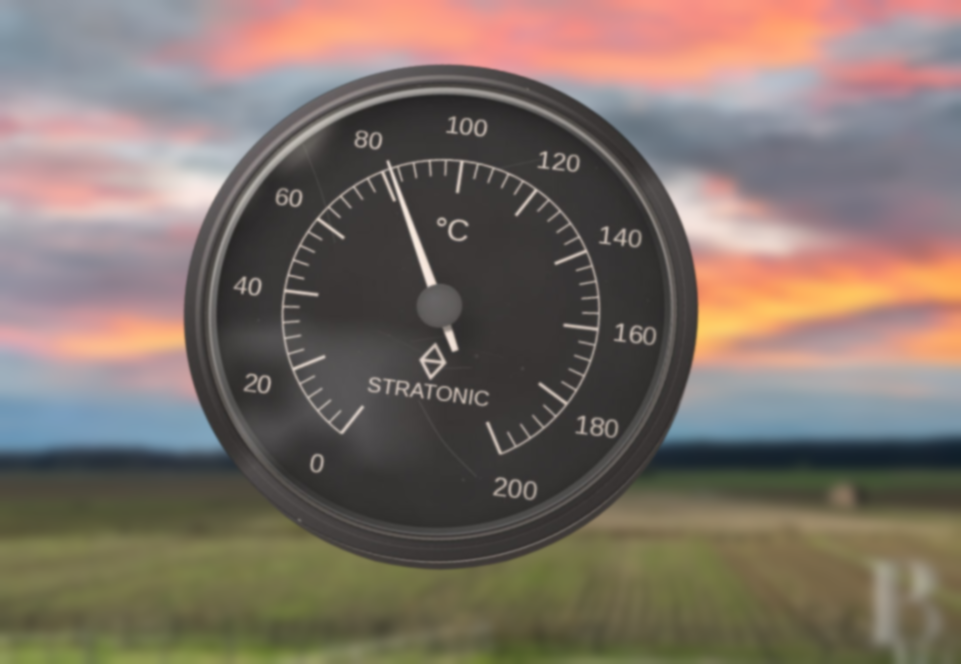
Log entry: 82 °C
